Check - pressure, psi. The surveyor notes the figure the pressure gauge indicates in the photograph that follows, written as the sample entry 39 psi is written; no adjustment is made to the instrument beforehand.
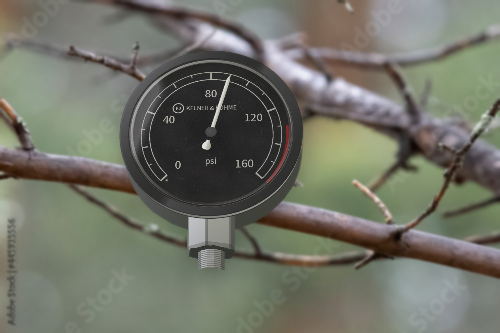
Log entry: 90 psi
